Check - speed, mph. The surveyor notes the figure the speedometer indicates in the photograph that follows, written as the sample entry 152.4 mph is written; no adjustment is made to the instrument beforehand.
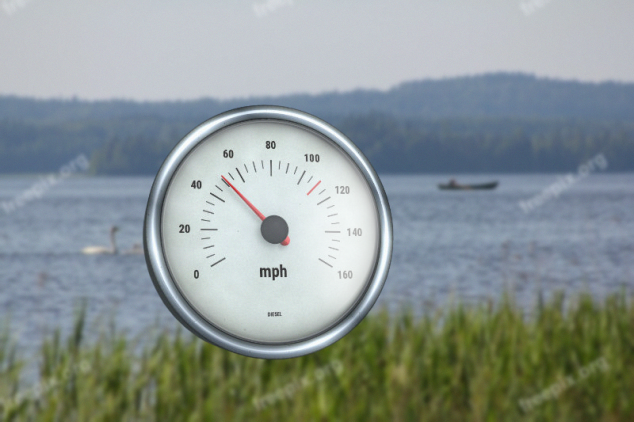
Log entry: 50 mph
